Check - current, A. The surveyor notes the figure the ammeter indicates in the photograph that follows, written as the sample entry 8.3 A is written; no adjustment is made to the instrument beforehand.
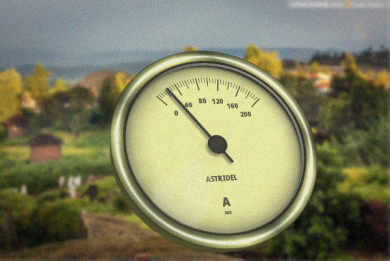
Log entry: 20 A
